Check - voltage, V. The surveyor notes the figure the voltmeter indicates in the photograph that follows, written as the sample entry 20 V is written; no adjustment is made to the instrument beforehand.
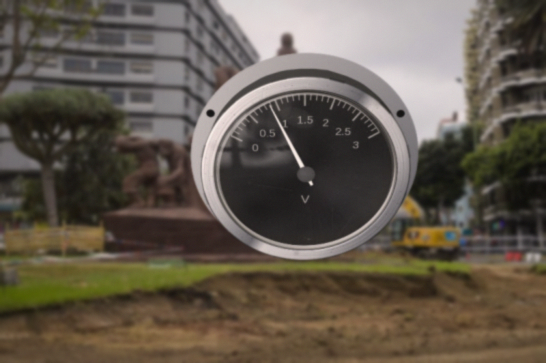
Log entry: 0.9 V
